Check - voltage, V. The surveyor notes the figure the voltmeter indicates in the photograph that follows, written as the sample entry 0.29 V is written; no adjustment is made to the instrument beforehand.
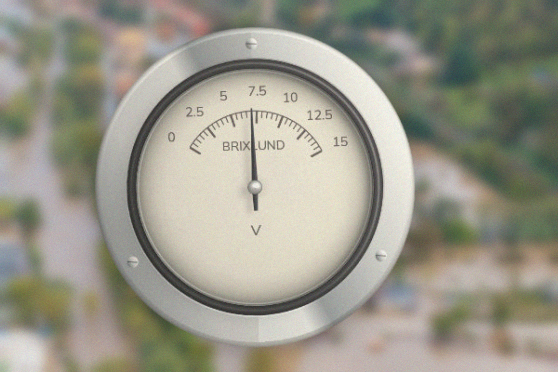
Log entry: 7 V
